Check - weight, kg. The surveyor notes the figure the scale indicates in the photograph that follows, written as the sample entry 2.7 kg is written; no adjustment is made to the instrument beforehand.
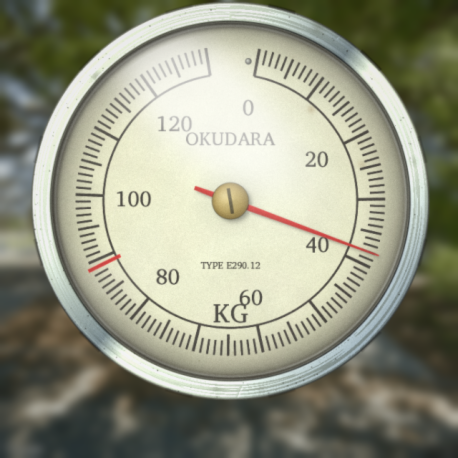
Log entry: 38 kg
